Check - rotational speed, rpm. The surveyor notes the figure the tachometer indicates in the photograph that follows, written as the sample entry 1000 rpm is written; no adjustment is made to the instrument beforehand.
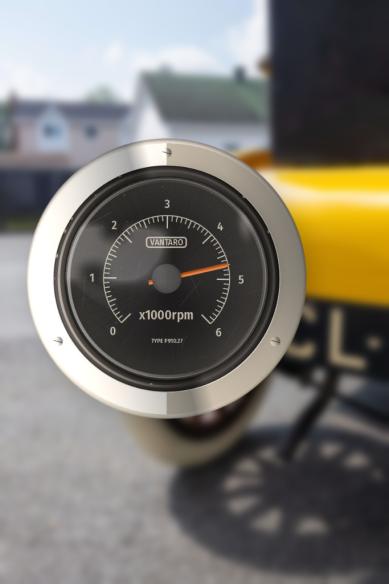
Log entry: 4700 rpm
